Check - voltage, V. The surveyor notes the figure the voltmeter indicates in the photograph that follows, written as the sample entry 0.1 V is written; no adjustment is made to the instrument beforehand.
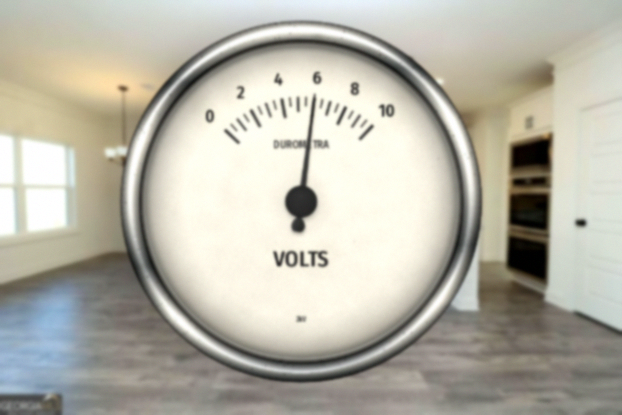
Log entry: 6 V
